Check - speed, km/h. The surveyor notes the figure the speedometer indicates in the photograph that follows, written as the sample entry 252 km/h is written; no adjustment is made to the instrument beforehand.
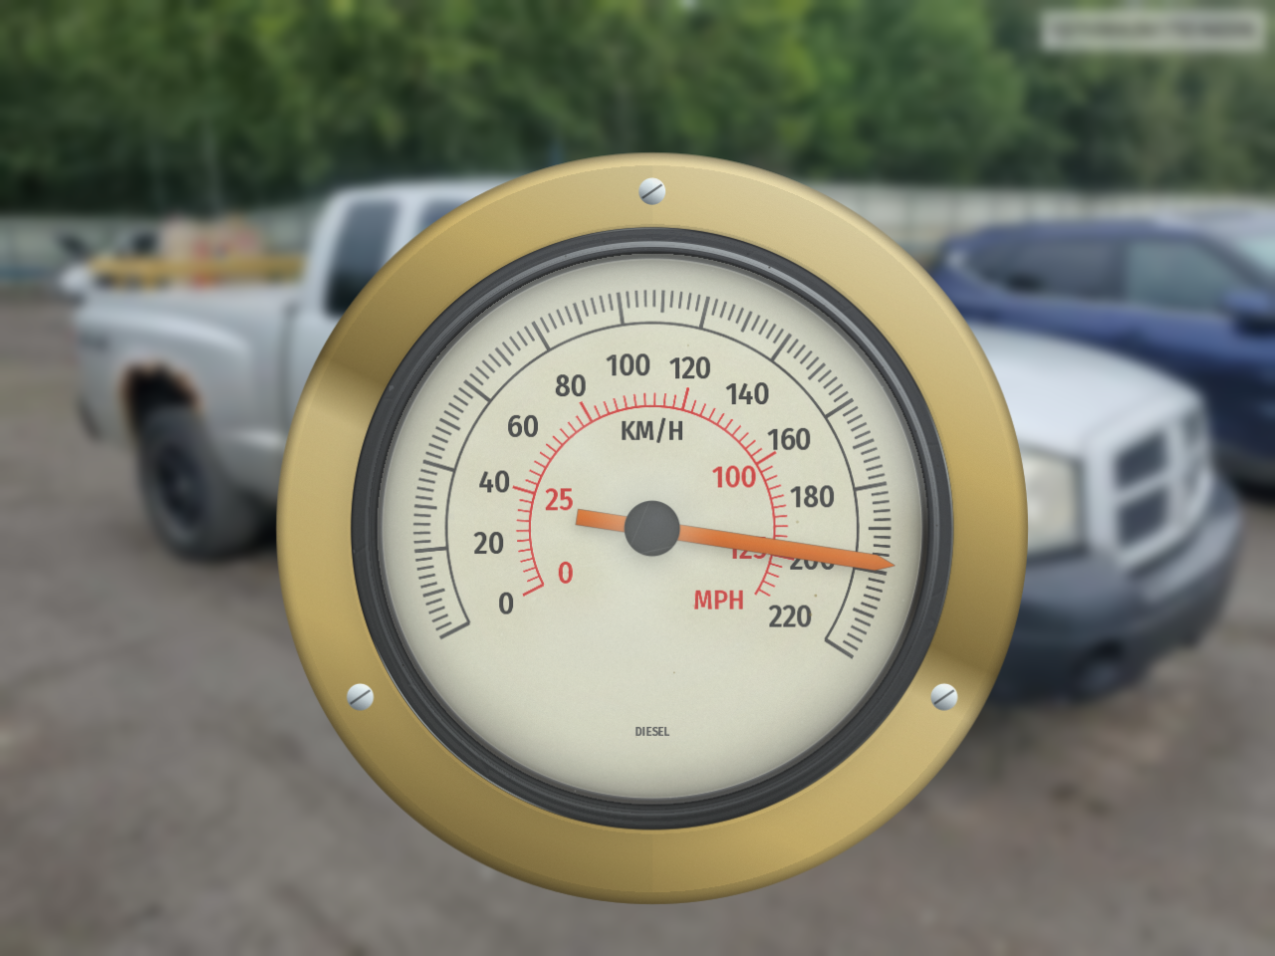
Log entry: 198 km/h
